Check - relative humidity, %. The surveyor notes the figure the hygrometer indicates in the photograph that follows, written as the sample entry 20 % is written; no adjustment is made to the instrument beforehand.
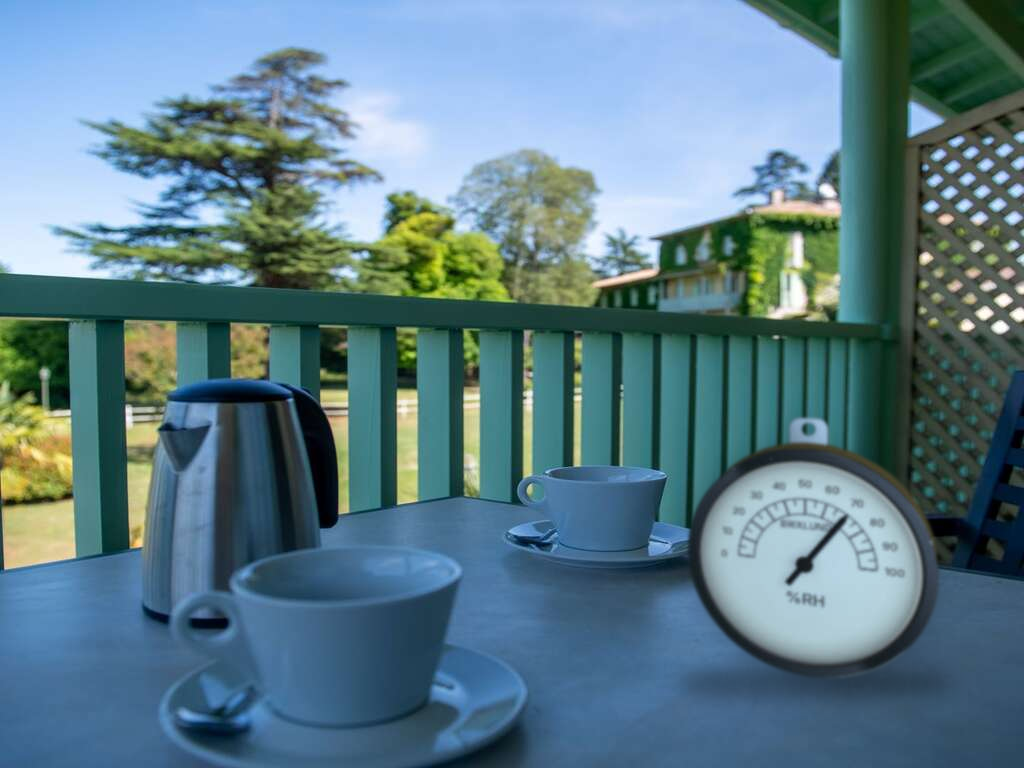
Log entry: 70 %
